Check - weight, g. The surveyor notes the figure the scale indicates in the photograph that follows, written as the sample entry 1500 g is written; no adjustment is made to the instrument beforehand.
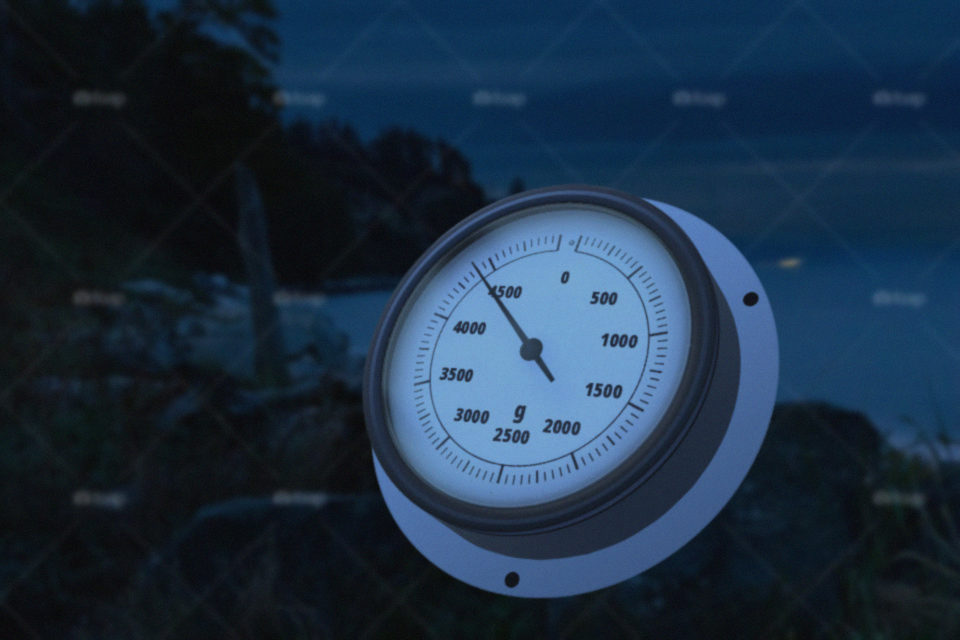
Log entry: 4400 g
